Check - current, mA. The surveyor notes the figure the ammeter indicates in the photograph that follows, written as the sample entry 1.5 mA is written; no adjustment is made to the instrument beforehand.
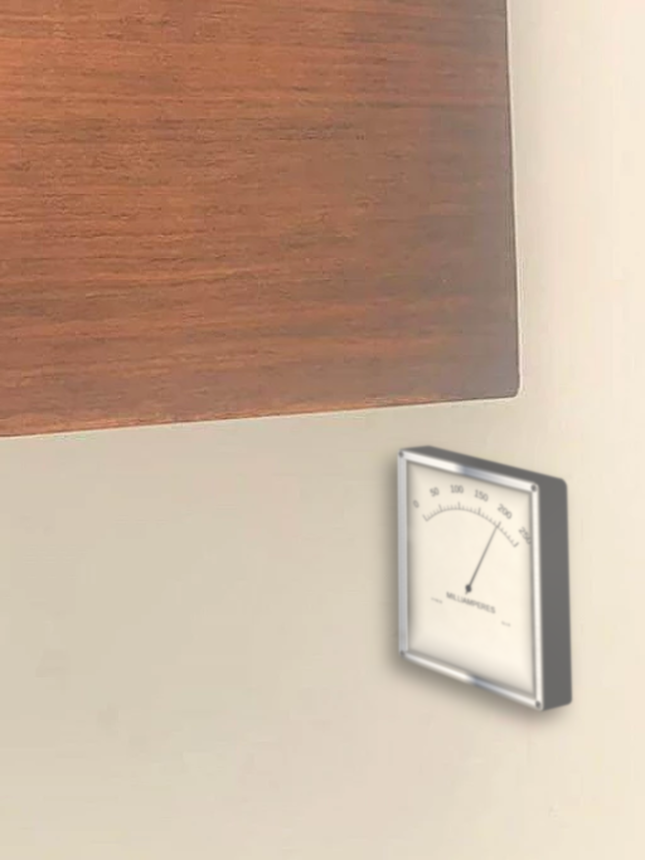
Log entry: 200 mA
